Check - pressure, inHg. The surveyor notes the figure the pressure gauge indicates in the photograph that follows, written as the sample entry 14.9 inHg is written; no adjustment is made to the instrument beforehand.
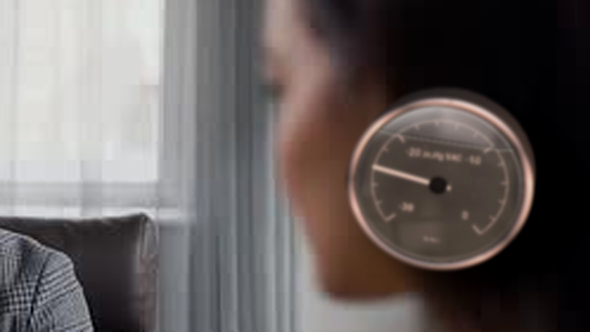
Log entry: -24 inHg
